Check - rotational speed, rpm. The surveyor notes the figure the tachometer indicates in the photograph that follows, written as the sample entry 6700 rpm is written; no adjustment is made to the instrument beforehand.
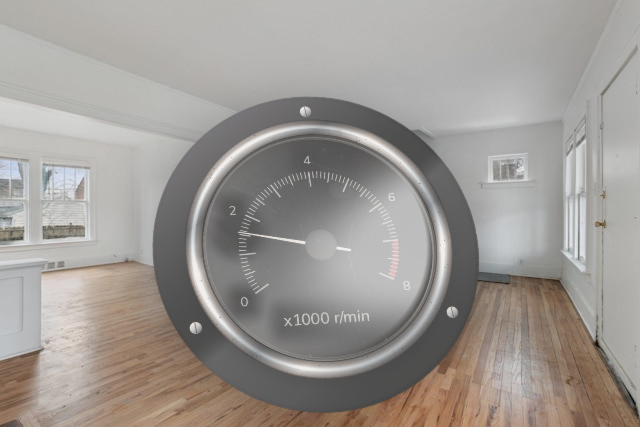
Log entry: 1500 rpm
